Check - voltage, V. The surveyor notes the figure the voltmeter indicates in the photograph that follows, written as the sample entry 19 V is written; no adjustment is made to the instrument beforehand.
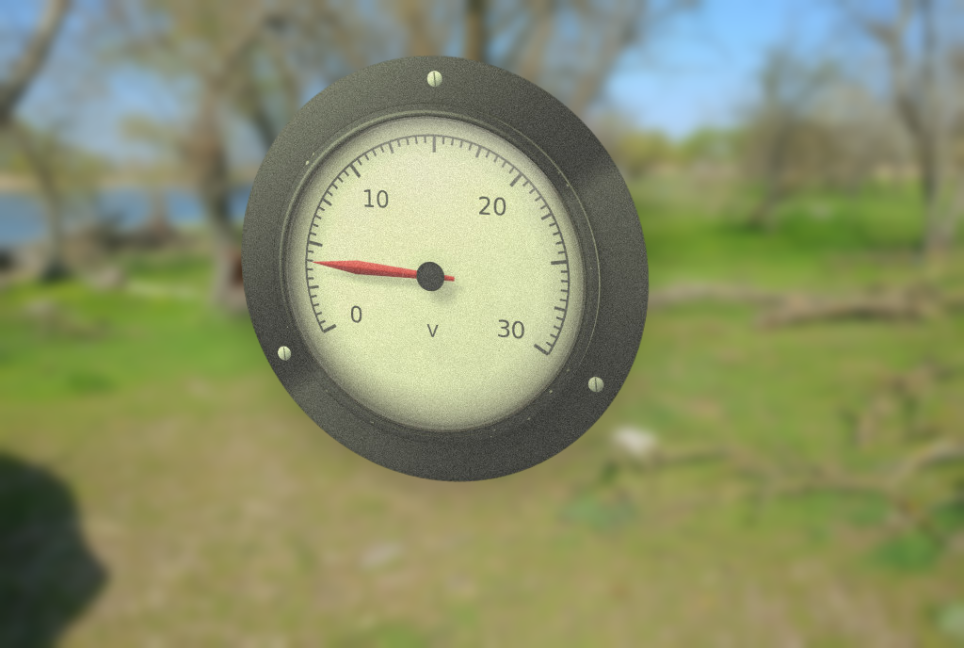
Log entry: 4 V
